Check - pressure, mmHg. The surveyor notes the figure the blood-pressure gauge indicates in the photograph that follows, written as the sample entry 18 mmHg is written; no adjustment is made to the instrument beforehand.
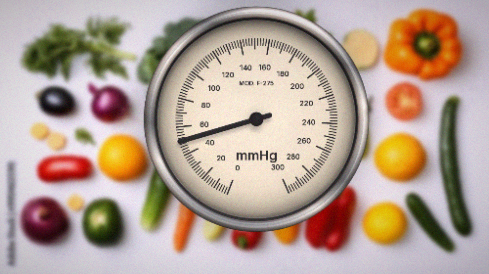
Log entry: 50 mmHg
